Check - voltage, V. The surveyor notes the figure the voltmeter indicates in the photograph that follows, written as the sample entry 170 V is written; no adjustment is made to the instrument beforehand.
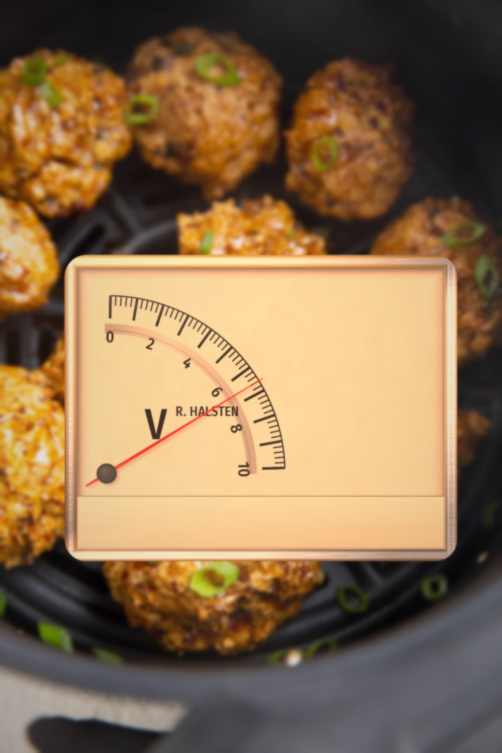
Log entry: 6.6 V
